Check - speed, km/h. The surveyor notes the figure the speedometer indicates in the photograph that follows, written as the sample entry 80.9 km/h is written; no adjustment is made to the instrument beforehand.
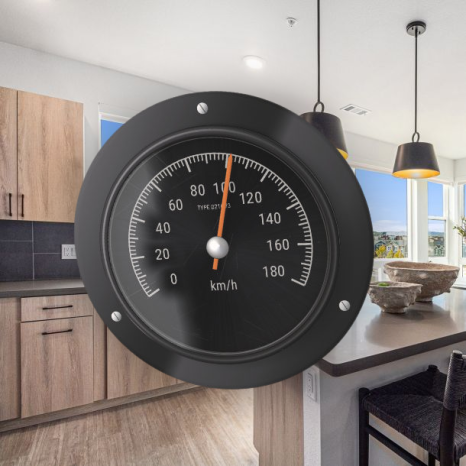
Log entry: 102 km/h
